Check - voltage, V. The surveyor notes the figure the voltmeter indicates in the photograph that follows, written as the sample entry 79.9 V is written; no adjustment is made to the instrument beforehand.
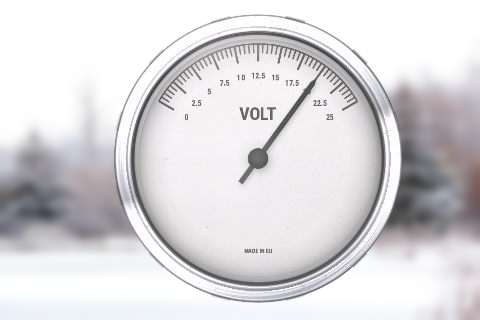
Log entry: 20 V
